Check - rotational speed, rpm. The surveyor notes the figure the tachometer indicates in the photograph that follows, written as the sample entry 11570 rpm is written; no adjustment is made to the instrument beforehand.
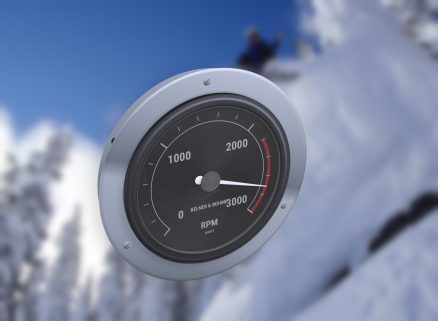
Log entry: 2700 rpm
